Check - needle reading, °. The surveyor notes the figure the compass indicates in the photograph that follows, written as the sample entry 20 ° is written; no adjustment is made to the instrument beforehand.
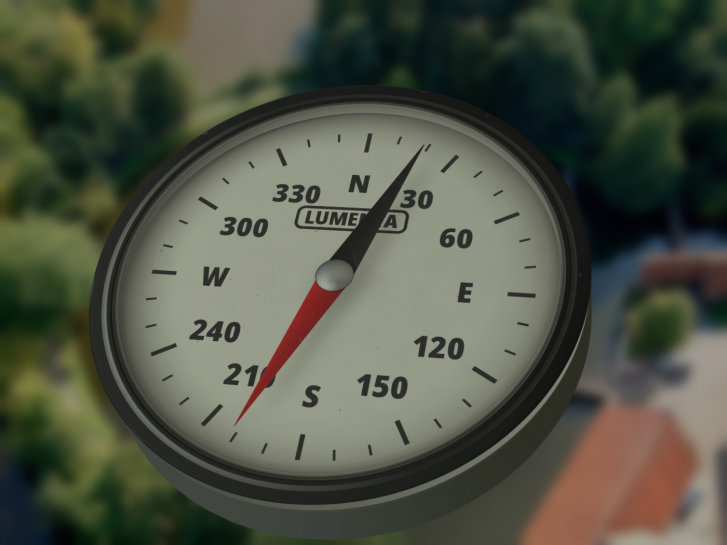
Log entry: 200 °
